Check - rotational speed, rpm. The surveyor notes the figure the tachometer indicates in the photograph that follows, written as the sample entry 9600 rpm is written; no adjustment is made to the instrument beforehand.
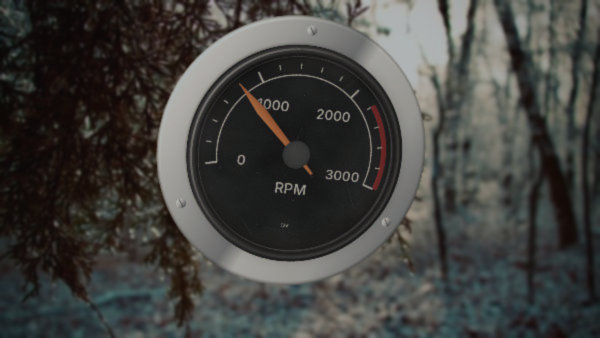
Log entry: 800 rpm
